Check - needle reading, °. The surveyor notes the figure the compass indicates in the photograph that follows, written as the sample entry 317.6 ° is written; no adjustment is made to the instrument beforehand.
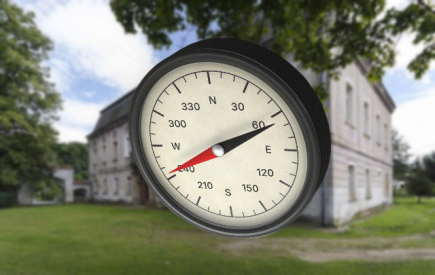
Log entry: 245 °
